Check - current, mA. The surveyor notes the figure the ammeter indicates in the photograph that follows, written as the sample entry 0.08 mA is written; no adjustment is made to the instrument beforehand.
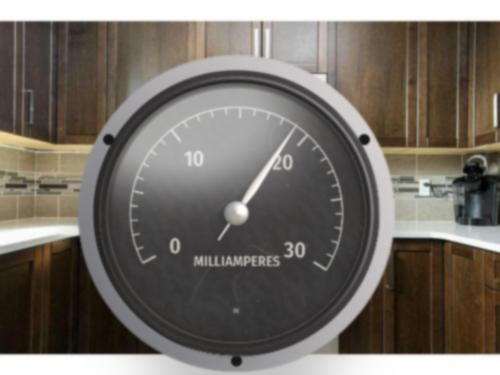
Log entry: 19 mA
